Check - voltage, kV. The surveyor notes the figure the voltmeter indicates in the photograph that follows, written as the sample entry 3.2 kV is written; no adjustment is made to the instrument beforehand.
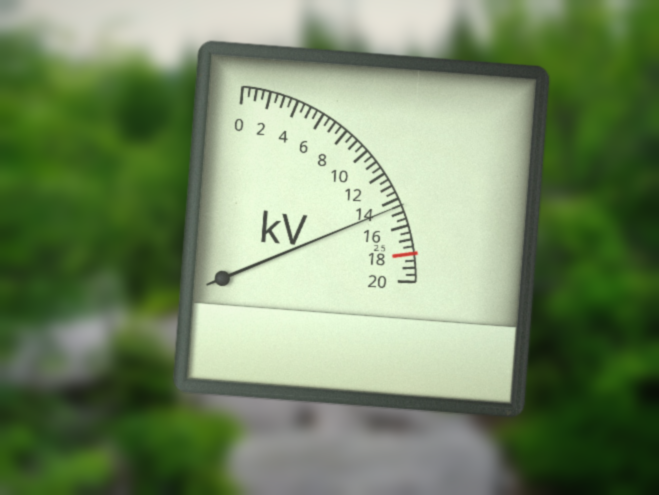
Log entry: 14.5 kV
